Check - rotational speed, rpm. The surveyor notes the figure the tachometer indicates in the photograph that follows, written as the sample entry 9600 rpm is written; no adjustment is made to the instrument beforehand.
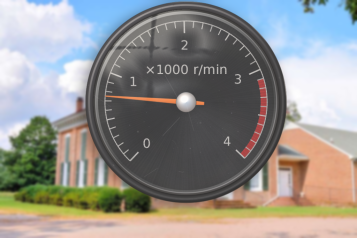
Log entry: 750 rpm
